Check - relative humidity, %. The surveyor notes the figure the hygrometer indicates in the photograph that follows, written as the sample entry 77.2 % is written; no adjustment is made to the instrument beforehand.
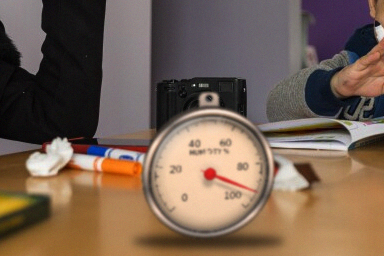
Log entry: 92 %
